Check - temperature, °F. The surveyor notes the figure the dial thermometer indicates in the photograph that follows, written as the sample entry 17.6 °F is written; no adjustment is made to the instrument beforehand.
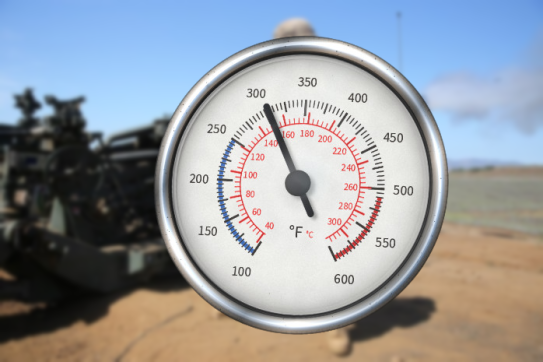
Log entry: 305 °F
